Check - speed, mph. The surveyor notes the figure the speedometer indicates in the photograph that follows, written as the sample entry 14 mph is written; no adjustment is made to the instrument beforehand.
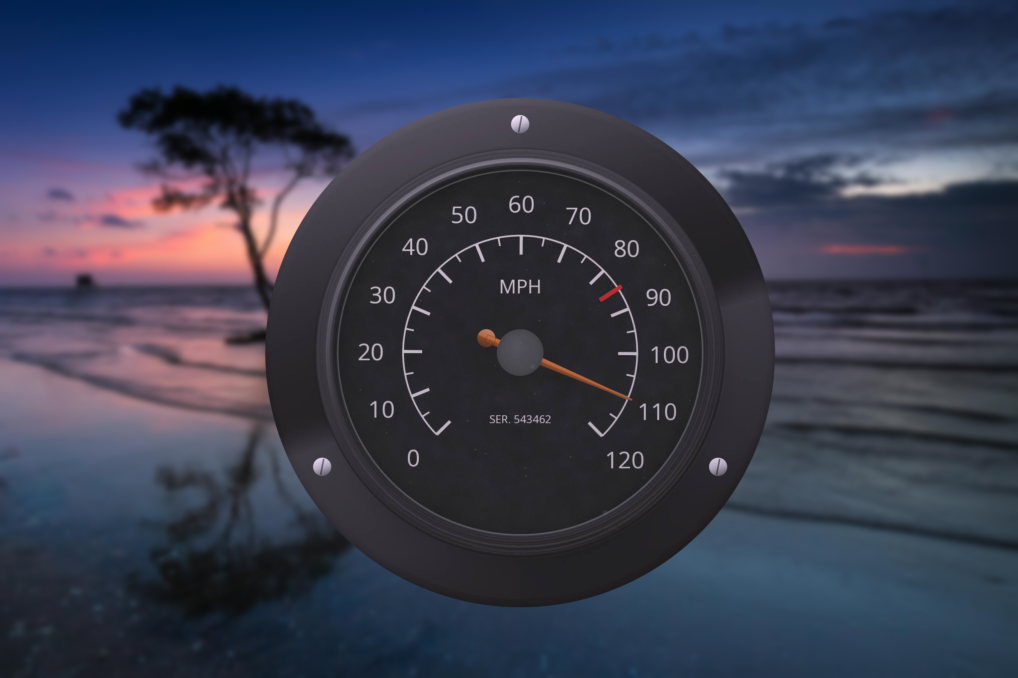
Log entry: 110 mph
